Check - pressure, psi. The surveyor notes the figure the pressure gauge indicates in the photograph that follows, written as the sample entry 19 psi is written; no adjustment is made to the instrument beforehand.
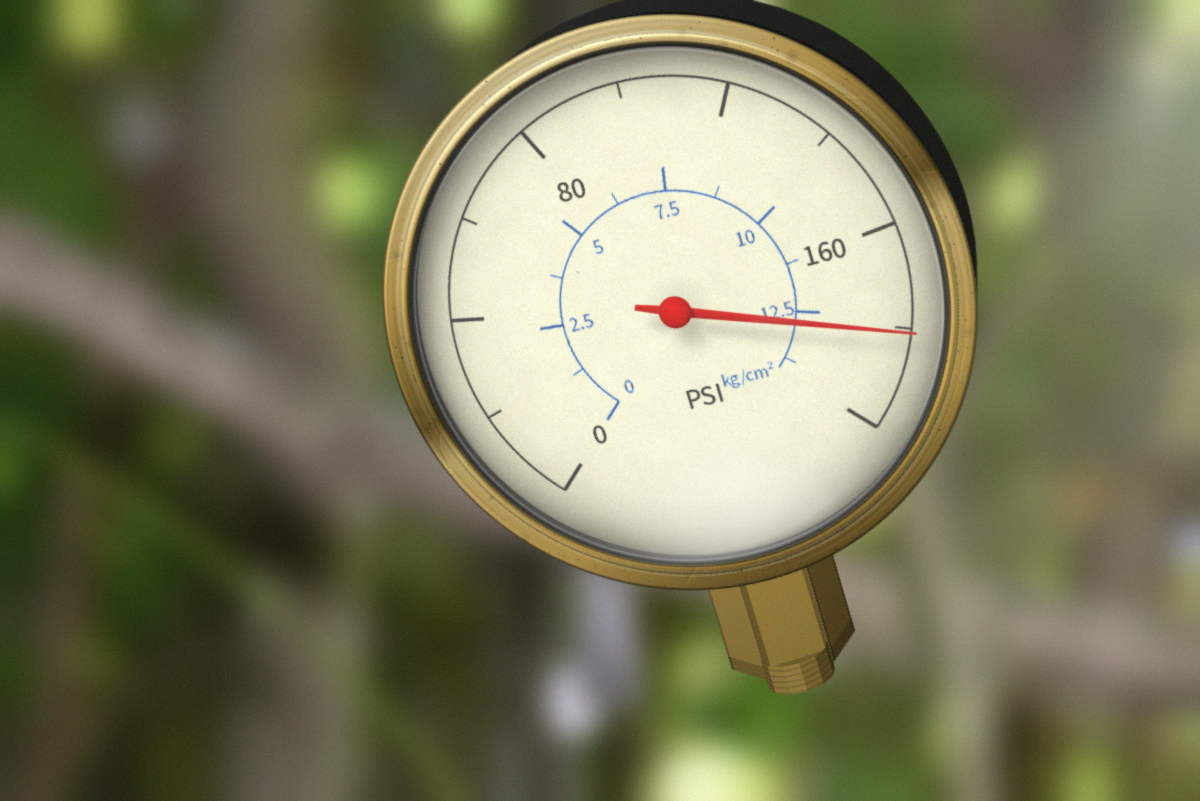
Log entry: 180 psi
